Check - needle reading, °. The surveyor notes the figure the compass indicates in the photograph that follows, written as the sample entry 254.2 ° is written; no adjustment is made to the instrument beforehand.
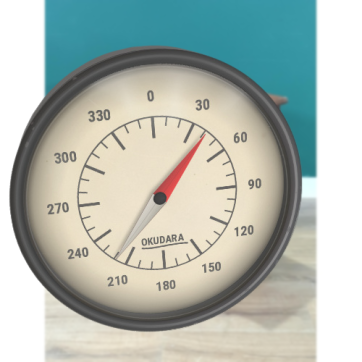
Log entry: 40 °
